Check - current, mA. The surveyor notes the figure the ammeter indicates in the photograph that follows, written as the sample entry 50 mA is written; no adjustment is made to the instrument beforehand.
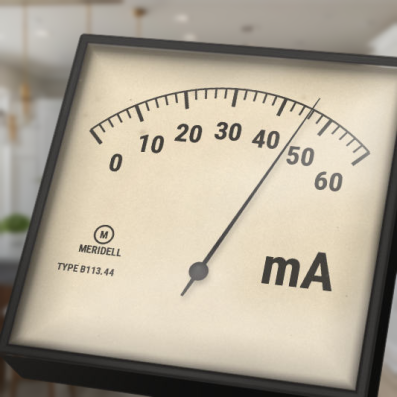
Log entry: 46 mA
